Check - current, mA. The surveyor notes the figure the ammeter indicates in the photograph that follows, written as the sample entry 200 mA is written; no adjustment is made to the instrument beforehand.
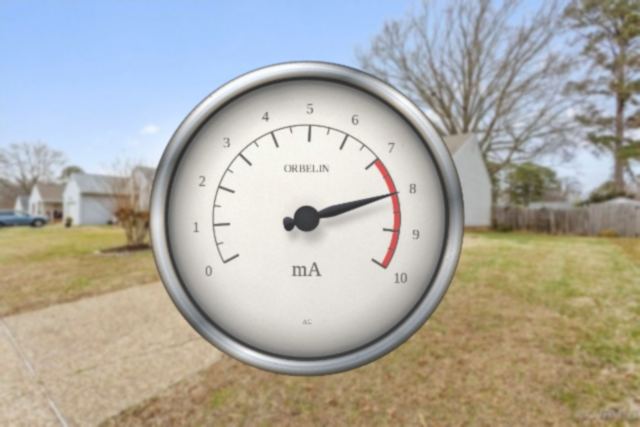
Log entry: 8 mA
